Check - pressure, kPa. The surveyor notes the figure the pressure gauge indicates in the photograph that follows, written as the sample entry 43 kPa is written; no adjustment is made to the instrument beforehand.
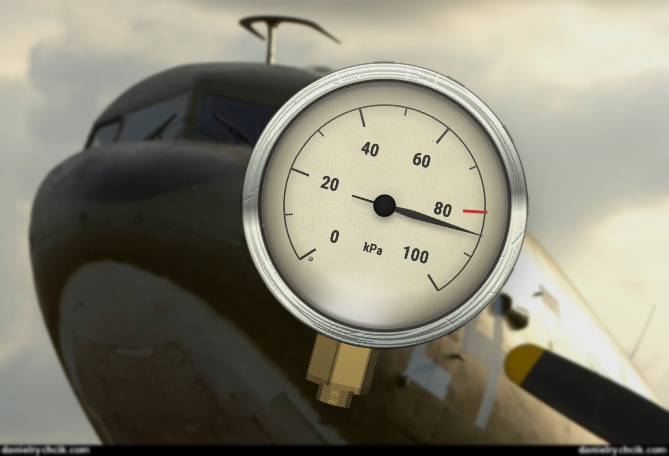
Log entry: 85 kPa
